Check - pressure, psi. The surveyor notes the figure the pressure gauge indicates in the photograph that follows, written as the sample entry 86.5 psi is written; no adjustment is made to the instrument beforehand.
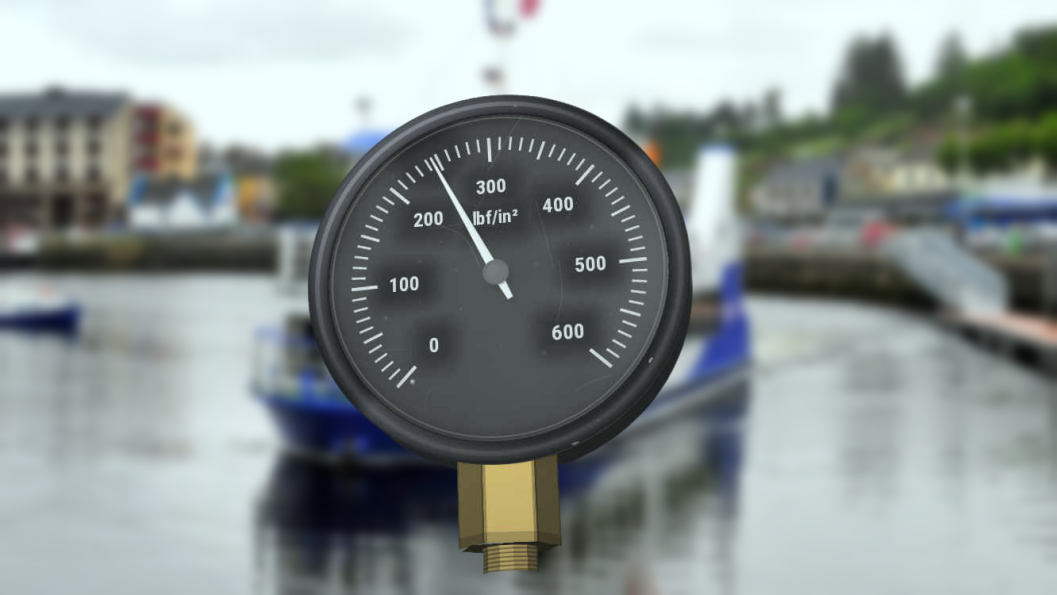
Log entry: 245 psi
